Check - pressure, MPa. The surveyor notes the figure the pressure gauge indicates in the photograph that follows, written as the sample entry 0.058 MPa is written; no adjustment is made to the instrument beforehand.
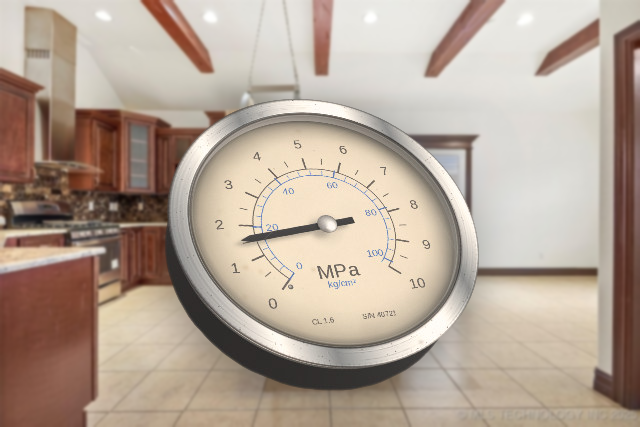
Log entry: 1.5 MPa
